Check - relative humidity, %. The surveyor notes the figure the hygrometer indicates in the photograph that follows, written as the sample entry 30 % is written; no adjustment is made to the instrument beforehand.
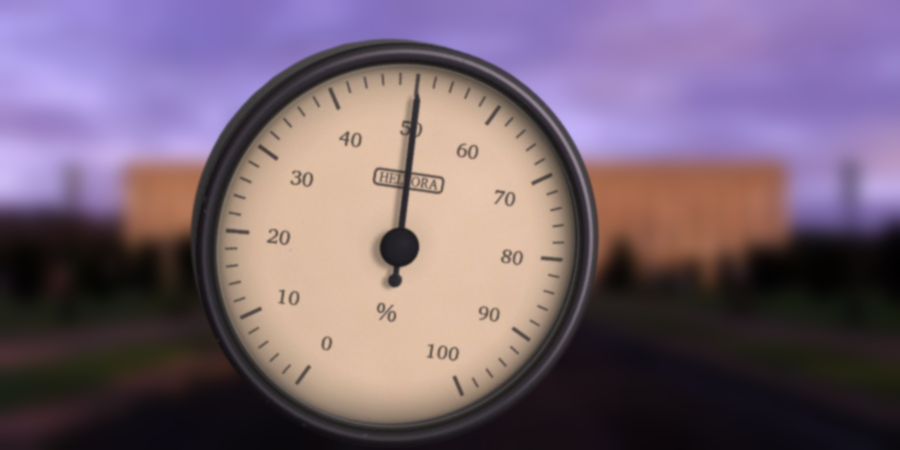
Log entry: 50 %
